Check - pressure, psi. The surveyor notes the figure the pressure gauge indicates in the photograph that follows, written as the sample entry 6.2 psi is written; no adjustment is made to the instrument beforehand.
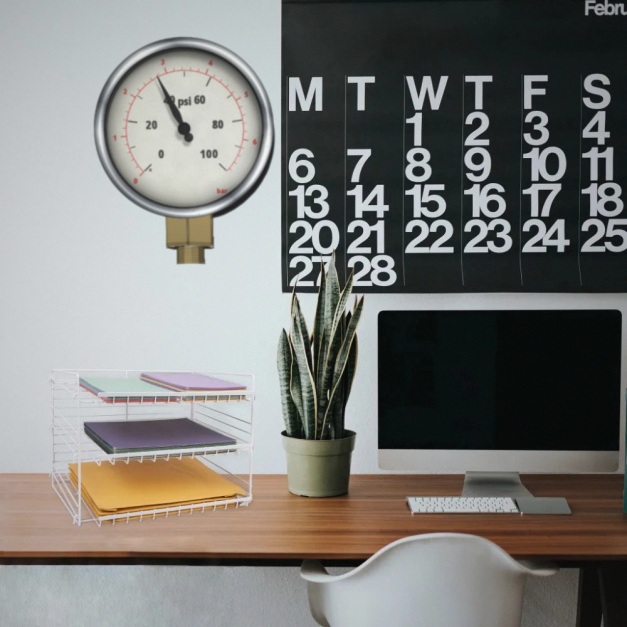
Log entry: 40 psi
